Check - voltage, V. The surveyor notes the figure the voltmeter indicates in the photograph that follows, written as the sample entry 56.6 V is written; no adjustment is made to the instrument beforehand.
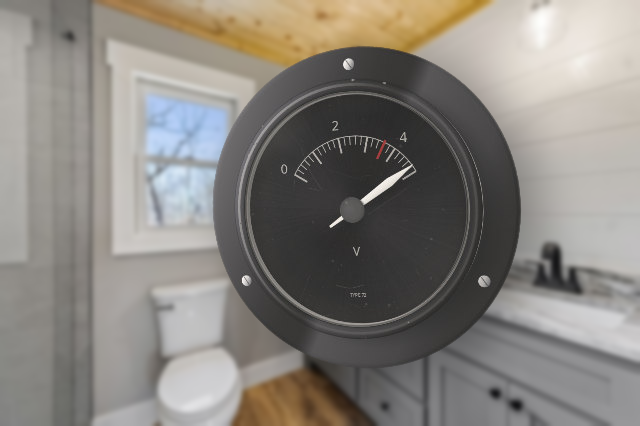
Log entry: 4.8 V
